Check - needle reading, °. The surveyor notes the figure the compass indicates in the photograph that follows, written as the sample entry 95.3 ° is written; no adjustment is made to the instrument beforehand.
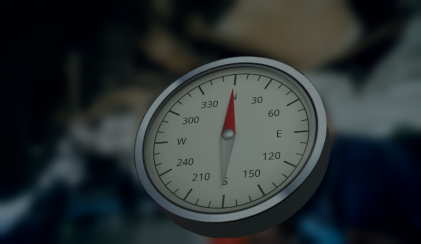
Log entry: 0 °
